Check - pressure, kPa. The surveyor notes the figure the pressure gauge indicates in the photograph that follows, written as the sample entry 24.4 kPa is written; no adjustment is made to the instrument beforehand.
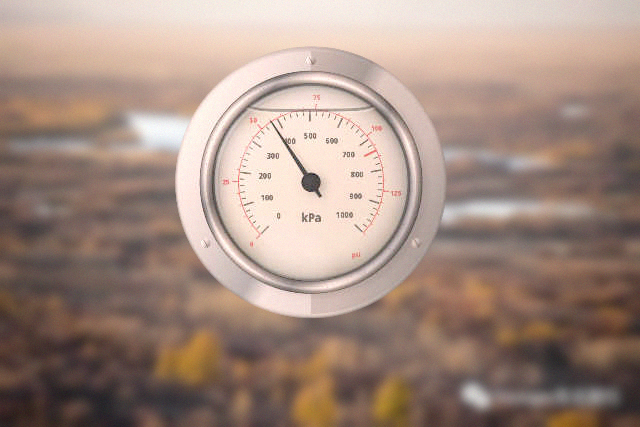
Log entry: 380 kPa
